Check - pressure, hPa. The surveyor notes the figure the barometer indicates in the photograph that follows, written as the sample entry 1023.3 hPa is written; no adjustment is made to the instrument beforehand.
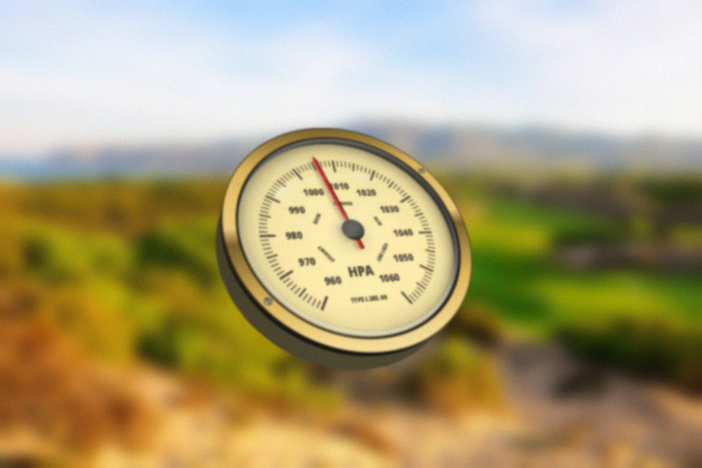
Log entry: 1005 hPa
